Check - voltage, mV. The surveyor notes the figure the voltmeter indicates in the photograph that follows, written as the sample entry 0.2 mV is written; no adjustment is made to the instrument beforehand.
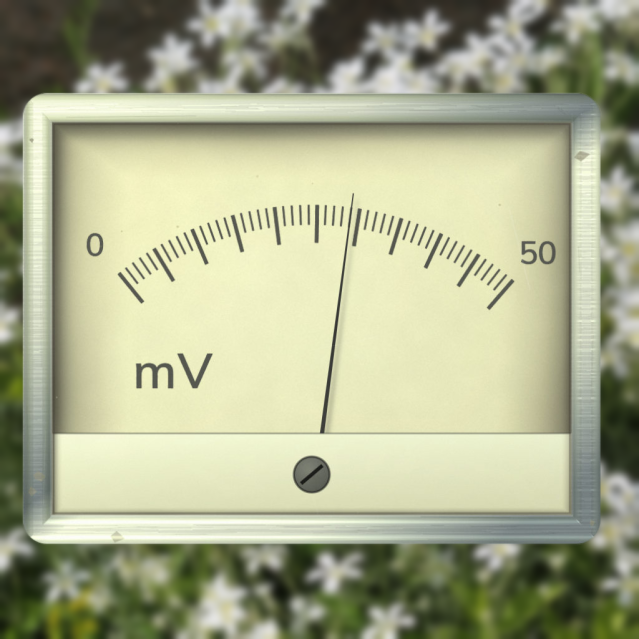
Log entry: 29 mV
